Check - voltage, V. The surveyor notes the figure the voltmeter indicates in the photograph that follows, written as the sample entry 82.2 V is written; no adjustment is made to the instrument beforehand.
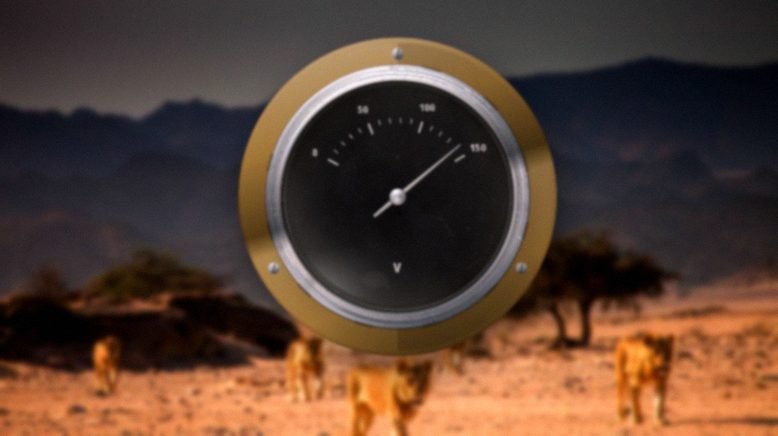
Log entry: 140 V
